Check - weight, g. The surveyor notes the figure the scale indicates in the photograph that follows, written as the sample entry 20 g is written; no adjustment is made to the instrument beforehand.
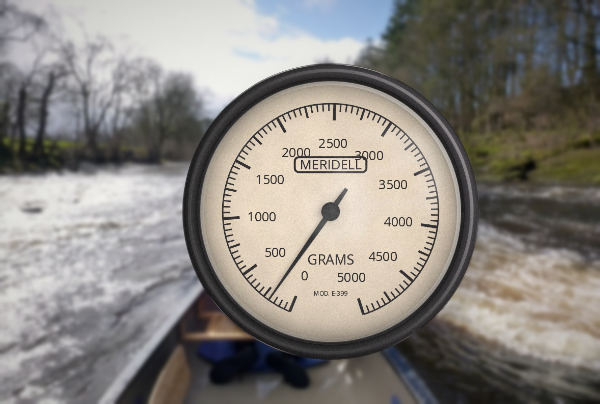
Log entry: 200 g
